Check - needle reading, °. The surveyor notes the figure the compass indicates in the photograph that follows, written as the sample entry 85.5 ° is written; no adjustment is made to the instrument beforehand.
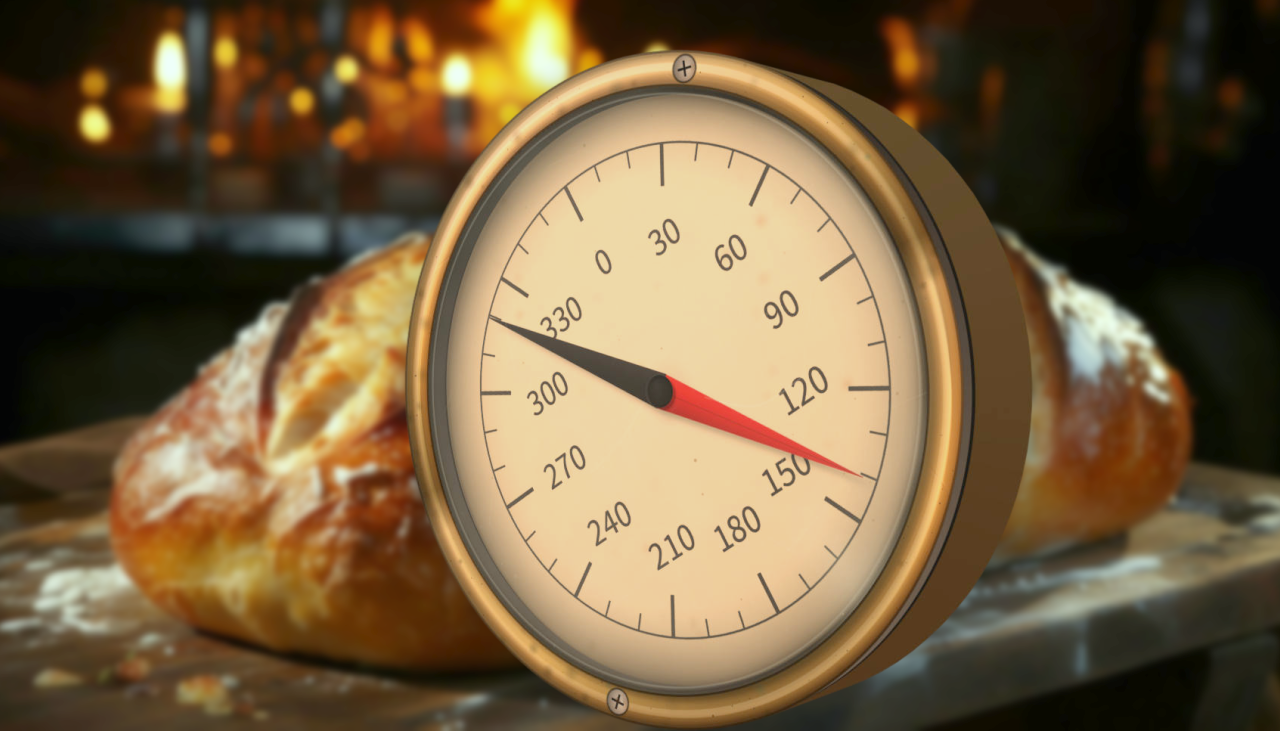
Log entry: 140 °
